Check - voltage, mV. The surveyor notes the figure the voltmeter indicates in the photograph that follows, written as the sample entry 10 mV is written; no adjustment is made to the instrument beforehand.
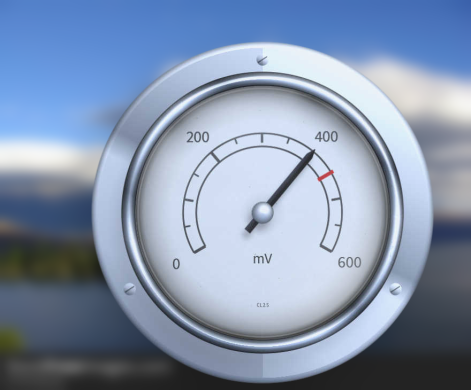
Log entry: 400 mV
